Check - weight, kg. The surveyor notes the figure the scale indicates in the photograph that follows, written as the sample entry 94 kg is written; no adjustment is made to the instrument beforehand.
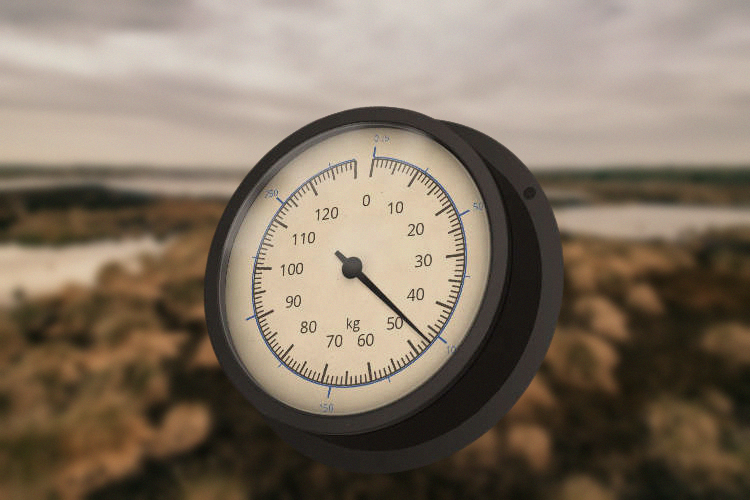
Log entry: 47 kg
